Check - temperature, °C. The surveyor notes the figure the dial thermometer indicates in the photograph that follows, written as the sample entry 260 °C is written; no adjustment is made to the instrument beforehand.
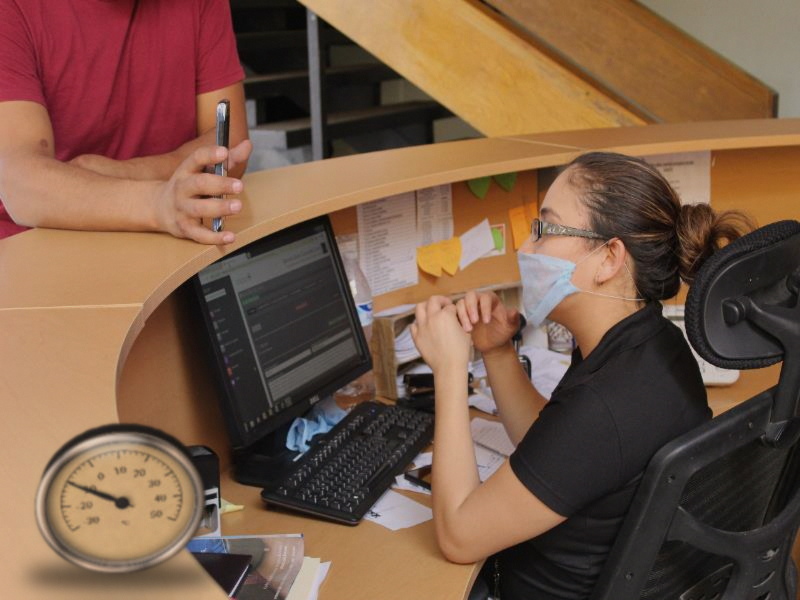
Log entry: -10 °C
